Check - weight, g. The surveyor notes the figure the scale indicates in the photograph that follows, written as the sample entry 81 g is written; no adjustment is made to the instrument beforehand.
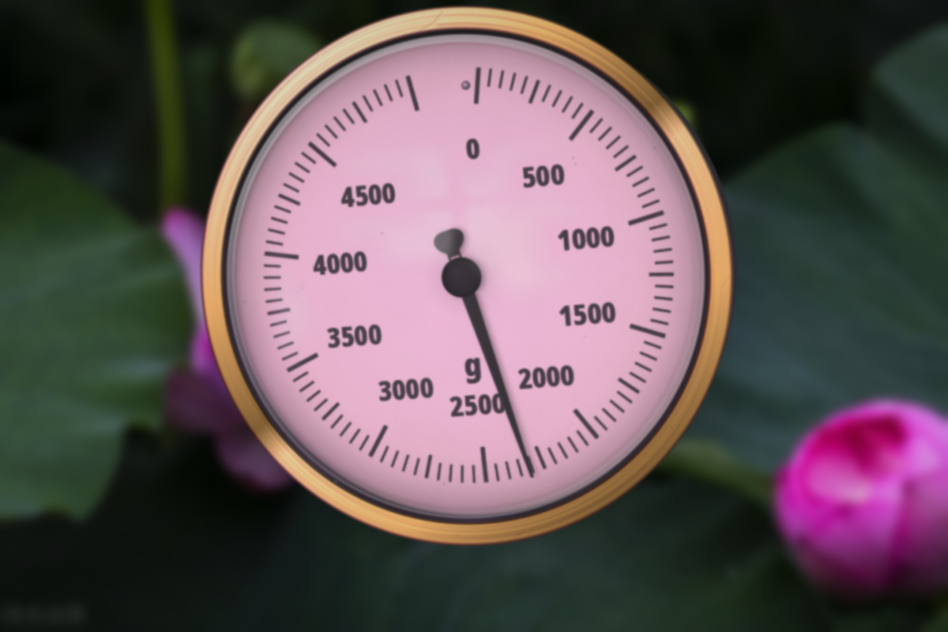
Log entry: 2300 g
